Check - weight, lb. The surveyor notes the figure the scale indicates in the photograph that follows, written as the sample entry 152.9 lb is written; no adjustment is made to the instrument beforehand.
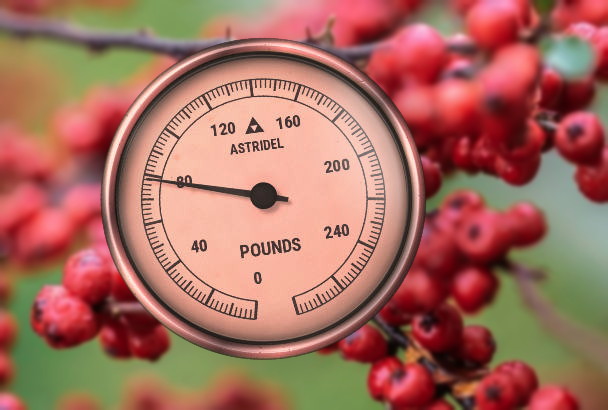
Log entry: 78 lb
